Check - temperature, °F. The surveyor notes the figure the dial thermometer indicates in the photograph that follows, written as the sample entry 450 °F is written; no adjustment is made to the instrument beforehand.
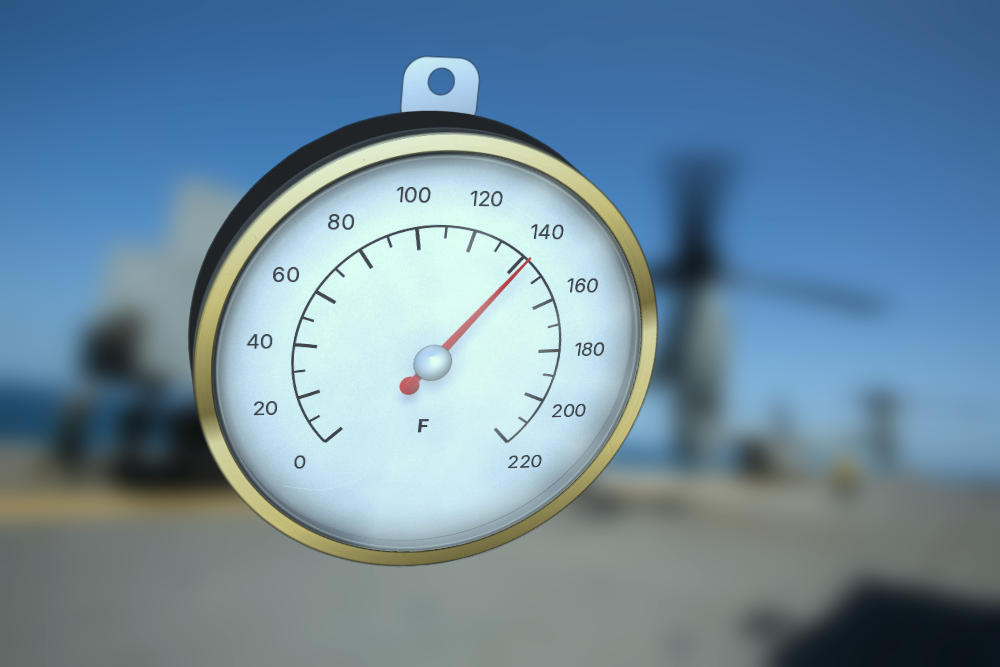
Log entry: 140 °F
